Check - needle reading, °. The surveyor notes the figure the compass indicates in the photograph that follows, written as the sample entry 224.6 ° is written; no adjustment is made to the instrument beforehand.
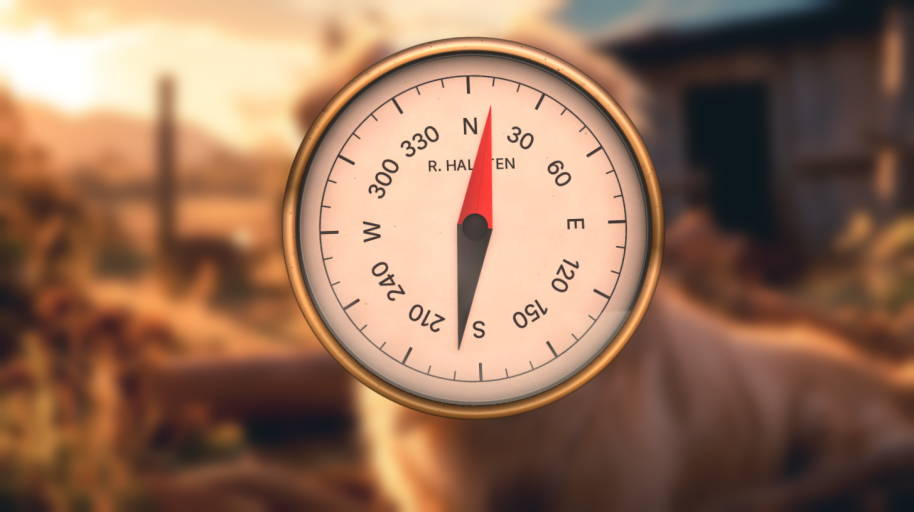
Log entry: 10 °
